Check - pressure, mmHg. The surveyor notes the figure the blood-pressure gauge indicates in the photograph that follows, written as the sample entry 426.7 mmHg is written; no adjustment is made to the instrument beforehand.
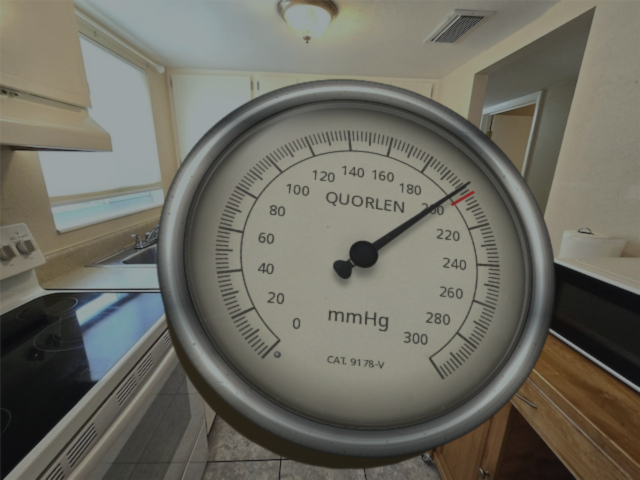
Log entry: 200 mmHg
